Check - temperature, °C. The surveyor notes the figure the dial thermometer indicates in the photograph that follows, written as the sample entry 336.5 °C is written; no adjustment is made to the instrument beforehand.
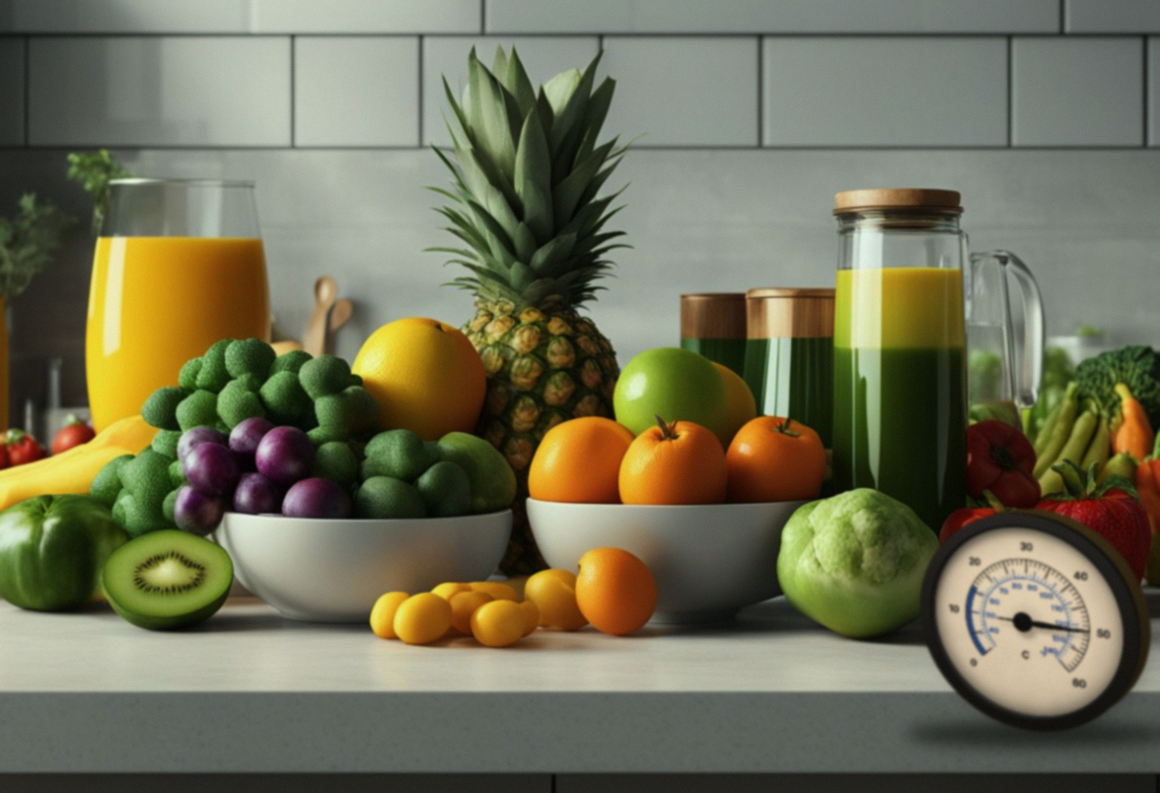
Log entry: 50 °C
